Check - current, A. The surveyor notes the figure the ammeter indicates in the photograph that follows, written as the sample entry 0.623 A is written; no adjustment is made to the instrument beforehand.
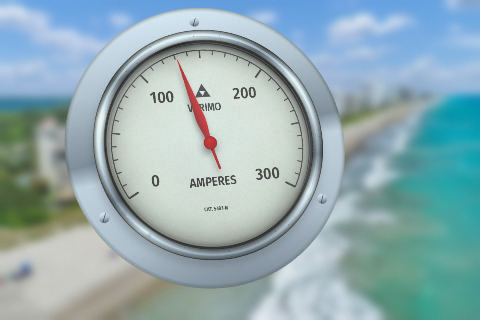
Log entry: 130 A
